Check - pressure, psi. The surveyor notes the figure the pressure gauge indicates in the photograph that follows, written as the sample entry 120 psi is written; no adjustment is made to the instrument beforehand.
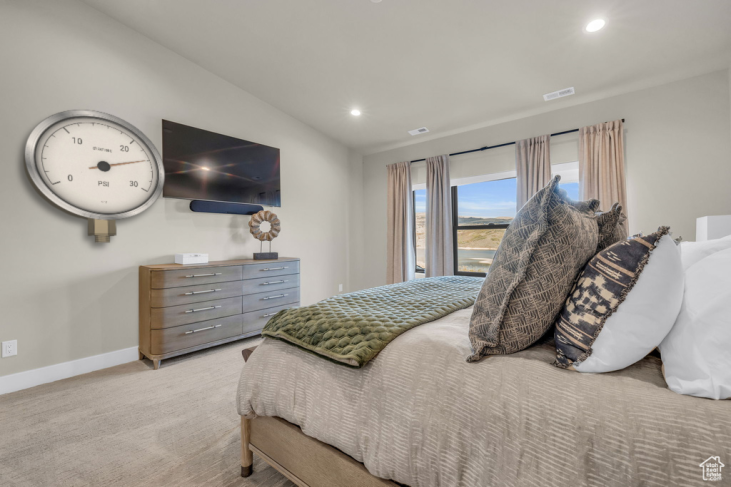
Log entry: 24 psi
